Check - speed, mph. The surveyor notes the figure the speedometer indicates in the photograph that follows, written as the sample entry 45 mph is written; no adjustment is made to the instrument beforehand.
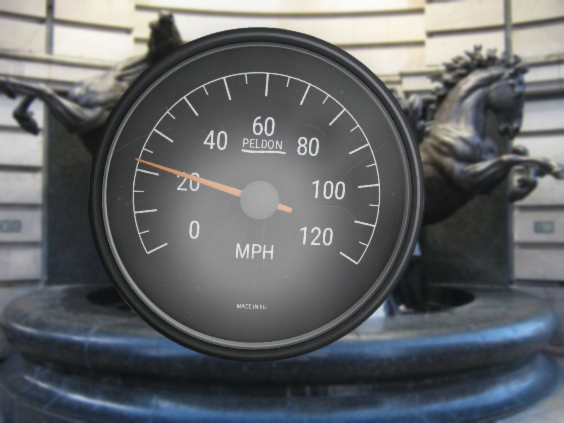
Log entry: 22.5 mph
